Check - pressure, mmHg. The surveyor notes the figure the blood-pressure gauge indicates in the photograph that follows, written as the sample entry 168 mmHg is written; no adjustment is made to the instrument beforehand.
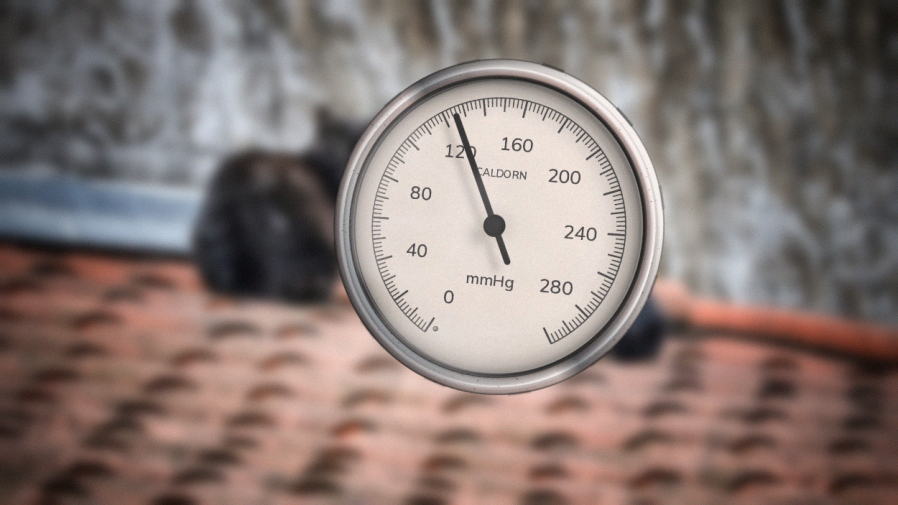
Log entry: 126 mmHg
